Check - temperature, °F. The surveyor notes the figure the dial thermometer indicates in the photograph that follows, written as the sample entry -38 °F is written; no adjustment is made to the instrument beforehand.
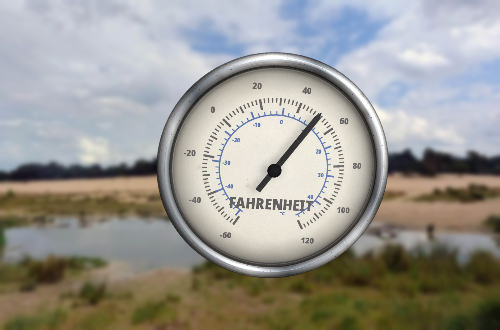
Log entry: 50 °F
